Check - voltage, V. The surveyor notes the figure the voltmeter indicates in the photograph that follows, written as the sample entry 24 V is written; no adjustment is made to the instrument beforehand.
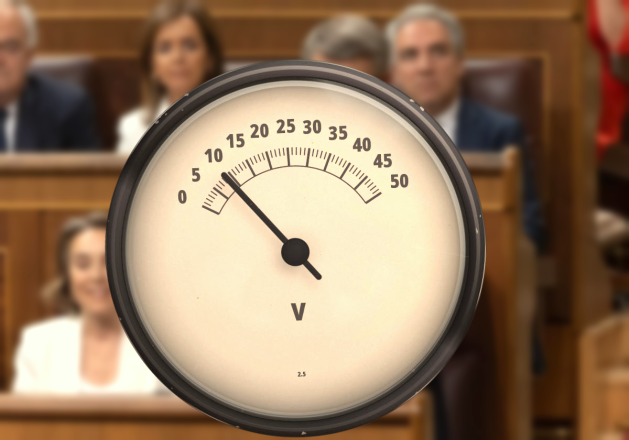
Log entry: 9 V
